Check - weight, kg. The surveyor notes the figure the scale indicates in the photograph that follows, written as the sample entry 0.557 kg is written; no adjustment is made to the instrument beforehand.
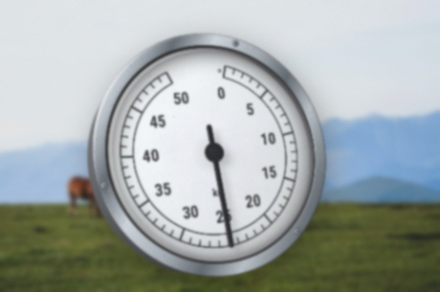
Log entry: 25 kg
